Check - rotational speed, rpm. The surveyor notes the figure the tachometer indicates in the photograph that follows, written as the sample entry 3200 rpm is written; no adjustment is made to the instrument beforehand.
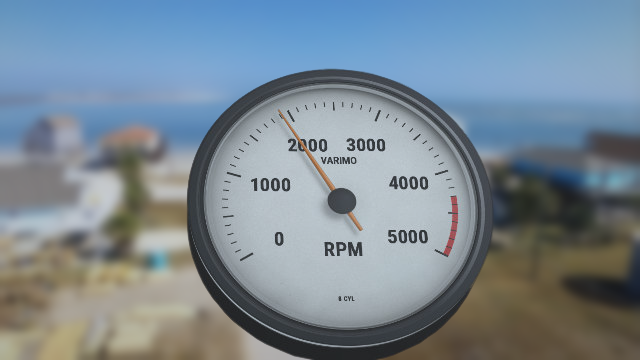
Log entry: 1900 rpm
